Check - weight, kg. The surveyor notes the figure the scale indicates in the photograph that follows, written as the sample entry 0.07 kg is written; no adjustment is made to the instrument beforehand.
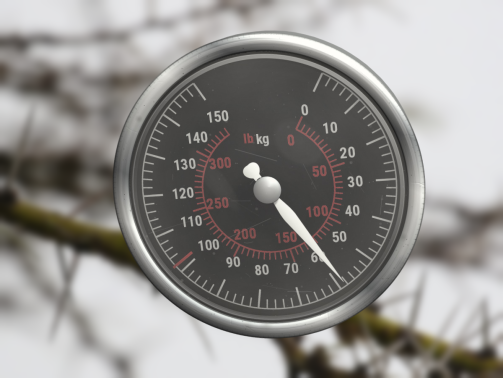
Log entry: 58 kg
